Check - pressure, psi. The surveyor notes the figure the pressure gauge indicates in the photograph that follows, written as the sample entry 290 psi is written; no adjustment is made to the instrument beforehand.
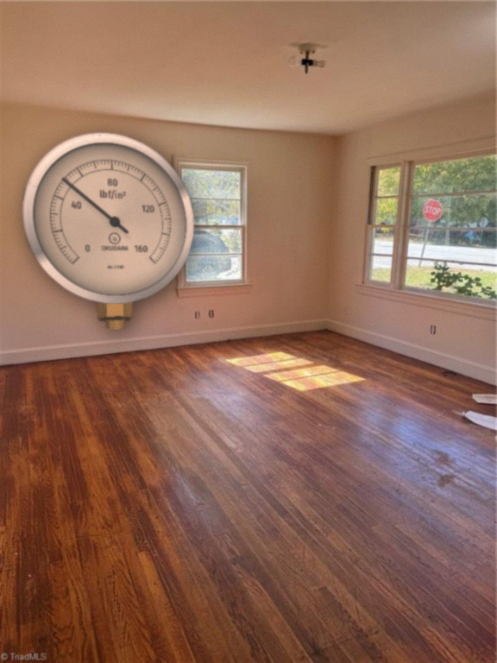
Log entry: 50 psi
